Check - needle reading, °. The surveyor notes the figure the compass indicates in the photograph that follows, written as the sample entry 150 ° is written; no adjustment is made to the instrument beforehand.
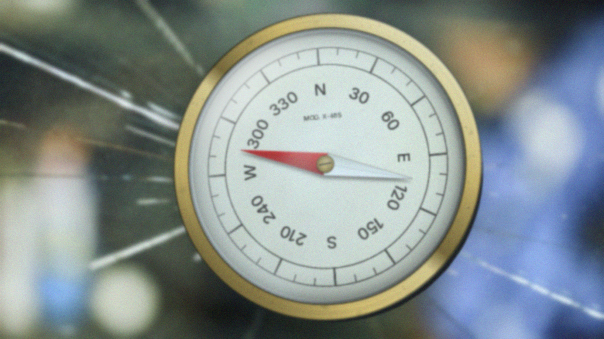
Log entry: 285 °
